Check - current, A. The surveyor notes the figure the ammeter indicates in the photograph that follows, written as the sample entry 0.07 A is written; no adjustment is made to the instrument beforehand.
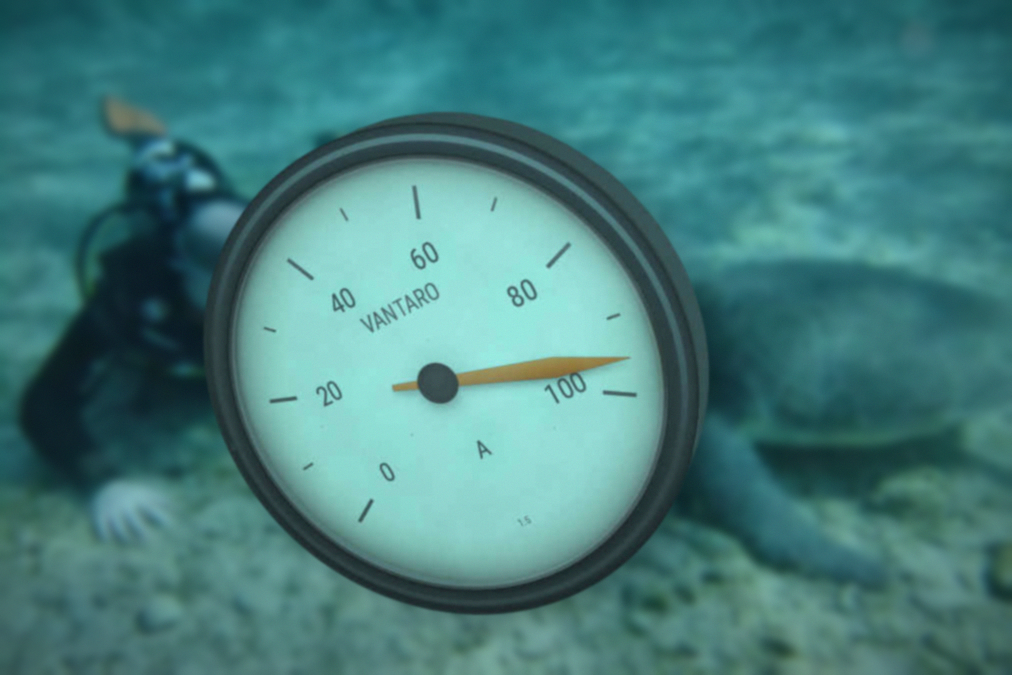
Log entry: 95 A
